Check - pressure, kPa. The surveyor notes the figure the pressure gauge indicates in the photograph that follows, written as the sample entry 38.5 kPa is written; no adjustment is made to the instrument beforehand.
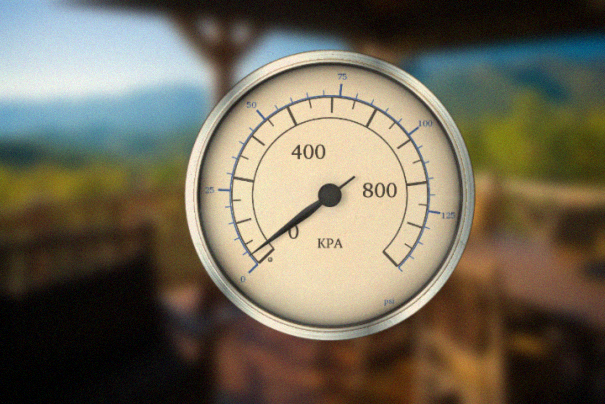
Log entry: 25 kPa
